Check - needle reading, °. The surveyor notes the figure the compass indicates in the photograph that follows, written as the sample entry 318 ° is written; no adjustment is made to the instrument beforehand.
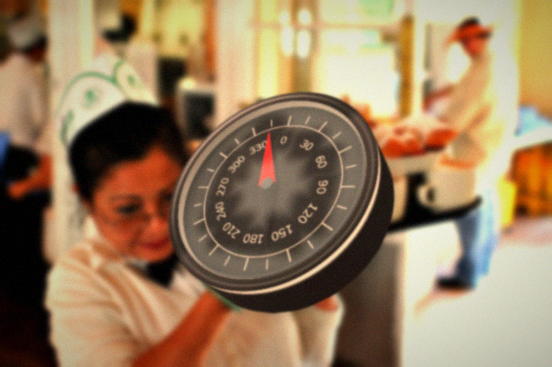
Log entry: 345 °
